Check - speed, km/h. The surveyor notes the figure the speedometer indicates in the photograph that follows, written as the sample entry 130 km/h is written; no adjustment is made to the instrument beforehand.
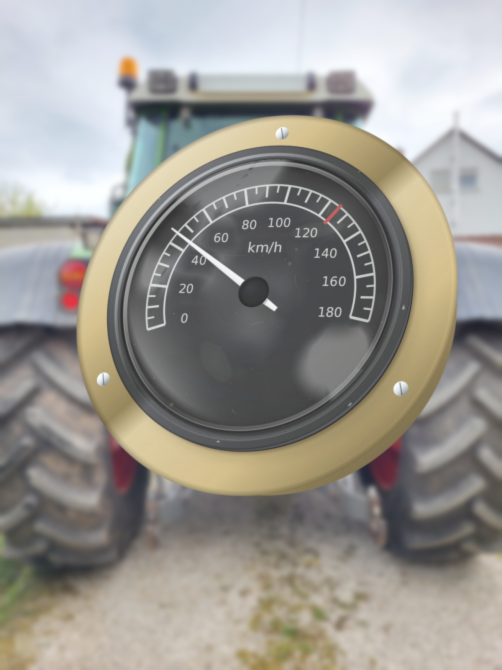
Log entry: 45 km/h
